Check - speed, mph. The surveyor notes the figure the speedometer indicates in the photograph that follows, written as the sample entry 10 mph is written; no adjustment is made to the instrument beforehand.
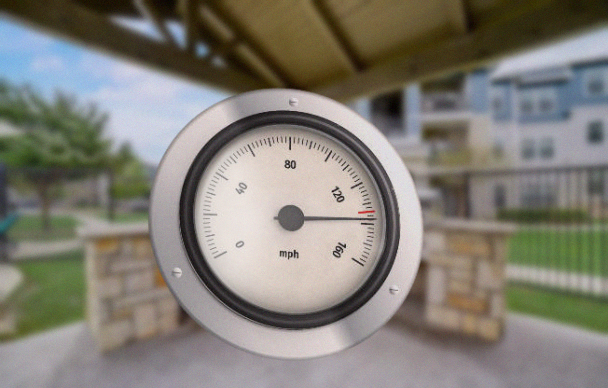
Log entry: 138 mph
